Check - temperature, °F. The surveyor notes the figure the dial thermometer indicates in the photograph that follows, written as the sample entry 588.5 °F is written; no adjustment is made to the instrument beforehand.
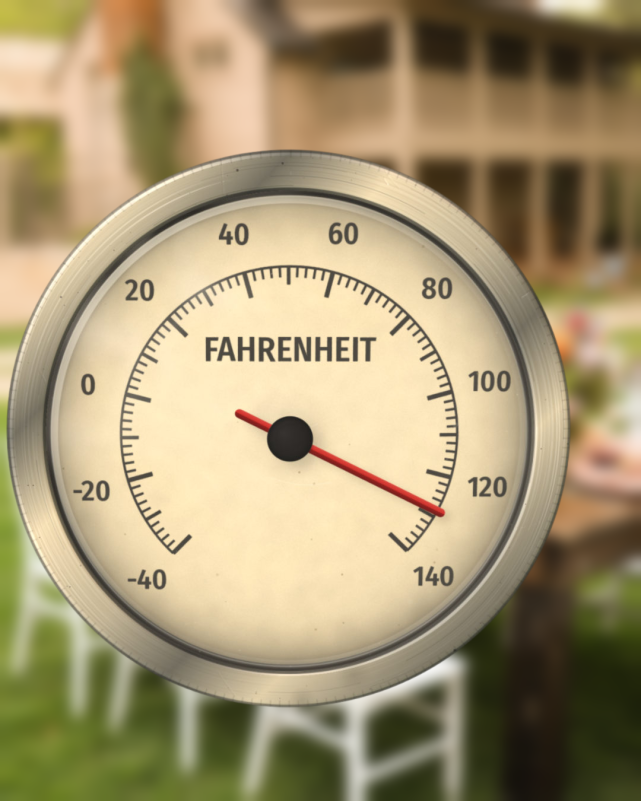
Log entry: 128 °F
